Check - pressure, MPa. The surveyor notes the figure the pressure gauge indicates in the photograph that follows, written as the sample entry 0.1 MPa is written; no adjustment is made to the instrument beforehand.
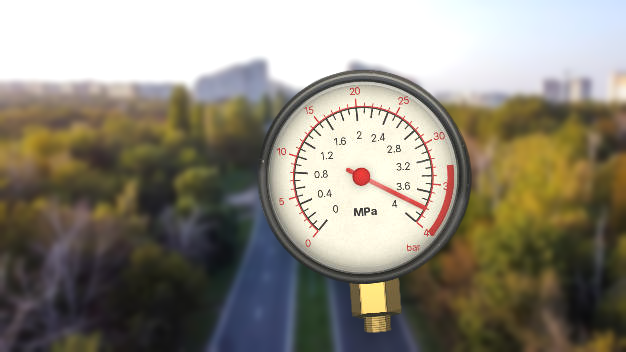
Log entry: 3.8 MPa
